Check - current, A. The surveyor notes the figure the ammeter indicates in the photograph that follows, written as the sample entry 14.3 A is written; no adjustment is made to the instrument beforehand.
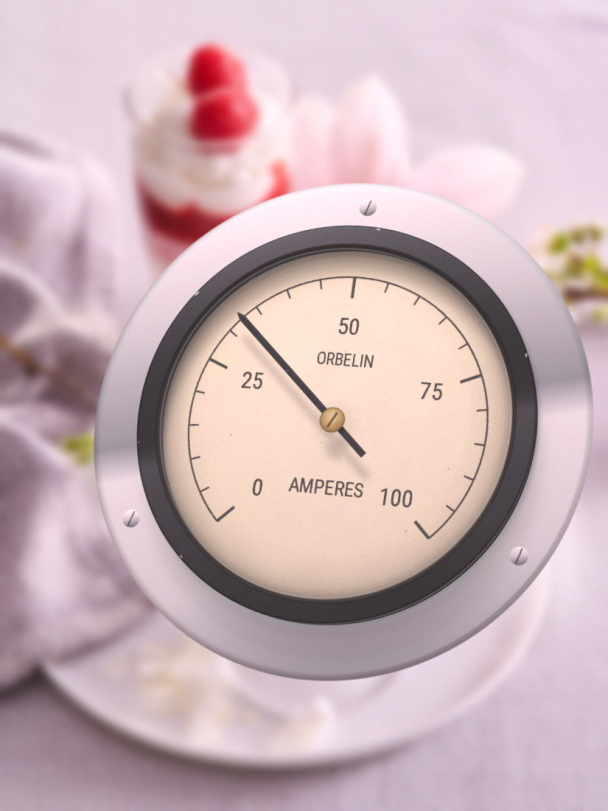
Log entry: 32.5 A
